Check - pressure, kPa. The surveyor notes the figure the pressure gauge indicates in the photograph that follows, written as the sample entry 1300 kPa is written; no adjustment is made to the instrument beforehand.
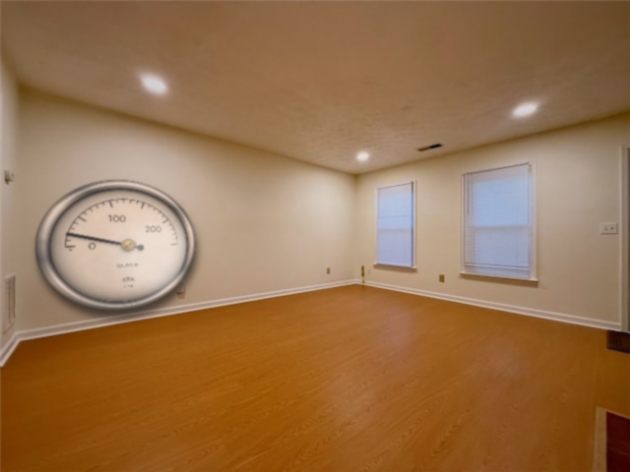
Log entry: 20 kPa
